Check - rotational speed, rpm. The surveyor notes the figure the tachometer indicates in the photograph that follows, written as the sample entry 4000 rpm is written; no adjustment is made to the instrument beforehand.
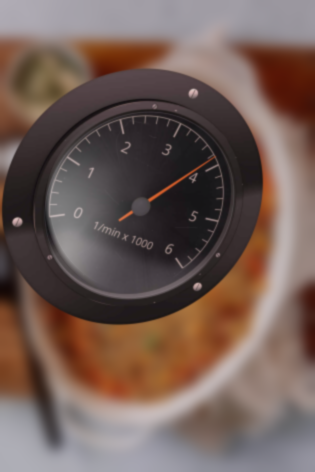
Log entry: 3800 rpm
